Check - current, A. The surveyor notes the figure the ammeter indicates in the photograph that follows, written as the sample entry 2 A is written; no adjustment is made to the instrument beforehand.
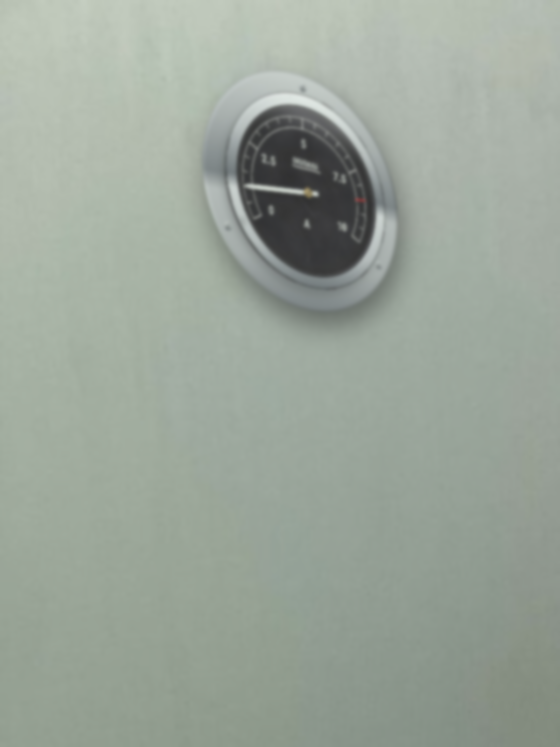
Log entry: 1 A
